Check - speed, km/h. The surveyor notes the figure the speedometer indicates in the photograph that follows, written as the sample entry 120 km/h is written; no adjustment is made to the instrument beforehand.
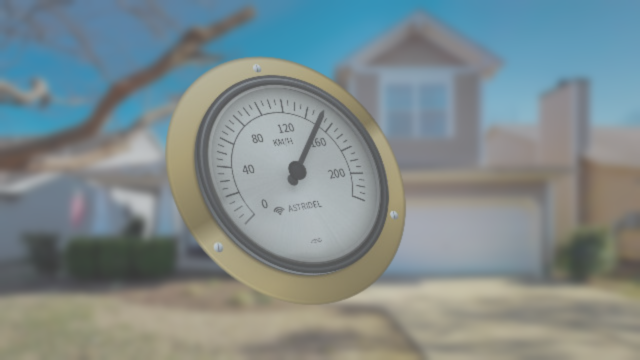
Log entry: 150 km/h
